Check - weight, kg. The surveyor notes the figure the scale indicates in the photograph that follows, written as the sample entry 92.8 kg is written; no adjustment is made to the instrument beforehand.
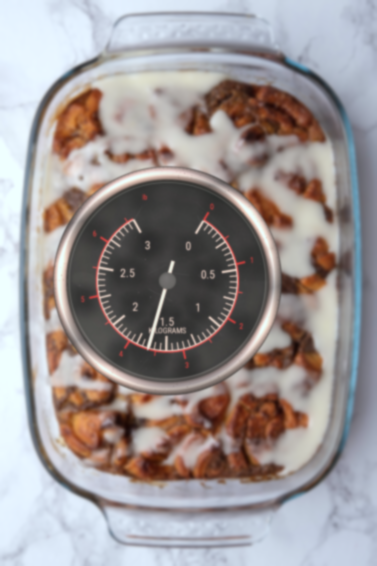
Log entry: 1.65 kg
